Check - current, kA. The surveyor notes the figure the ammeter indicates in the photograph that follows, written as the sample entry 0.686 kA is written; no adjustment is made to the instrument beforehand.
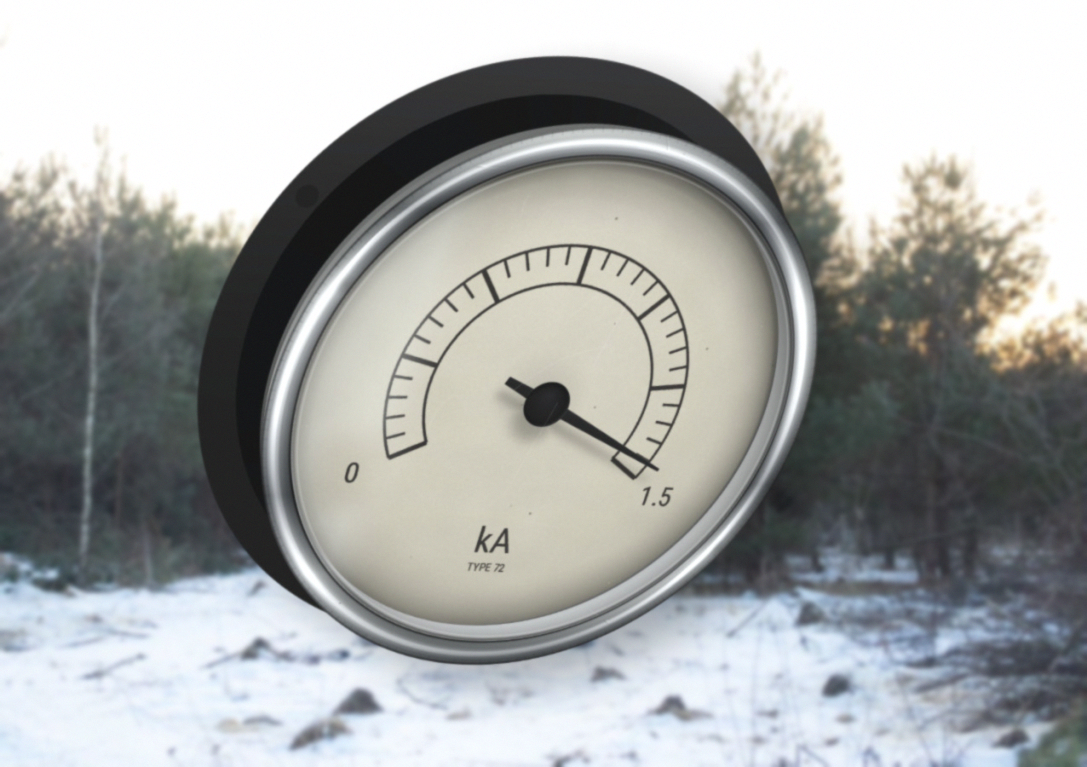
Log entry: 1.45 kA
